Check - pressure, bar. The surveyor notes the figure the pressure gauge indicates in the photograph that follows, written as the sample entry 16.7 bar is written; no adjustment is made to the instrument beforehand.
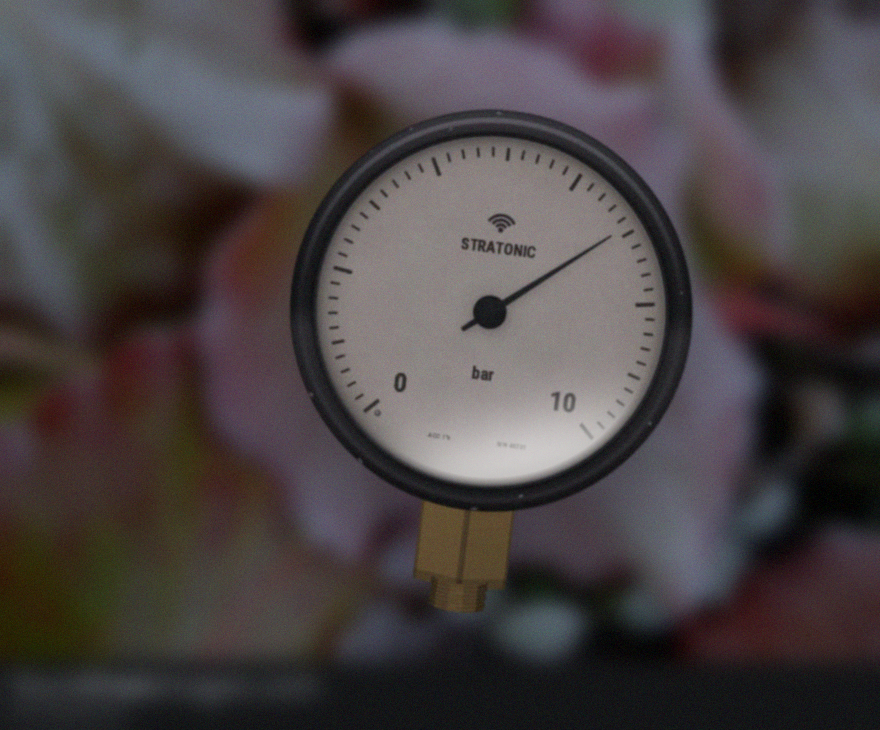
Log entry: 6.9 bar
